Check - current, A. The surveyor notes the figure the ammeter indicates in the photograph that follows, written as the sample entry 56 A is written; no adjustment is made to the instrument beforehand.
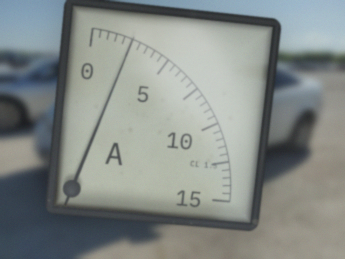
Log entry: 2.5 A
